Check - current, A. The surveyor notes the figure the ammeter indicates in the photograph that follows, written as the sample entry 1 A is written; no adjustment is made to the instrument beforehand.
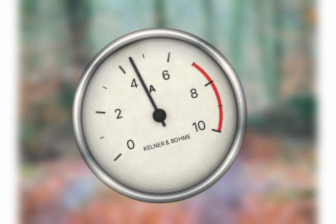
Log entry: 4.5 A
